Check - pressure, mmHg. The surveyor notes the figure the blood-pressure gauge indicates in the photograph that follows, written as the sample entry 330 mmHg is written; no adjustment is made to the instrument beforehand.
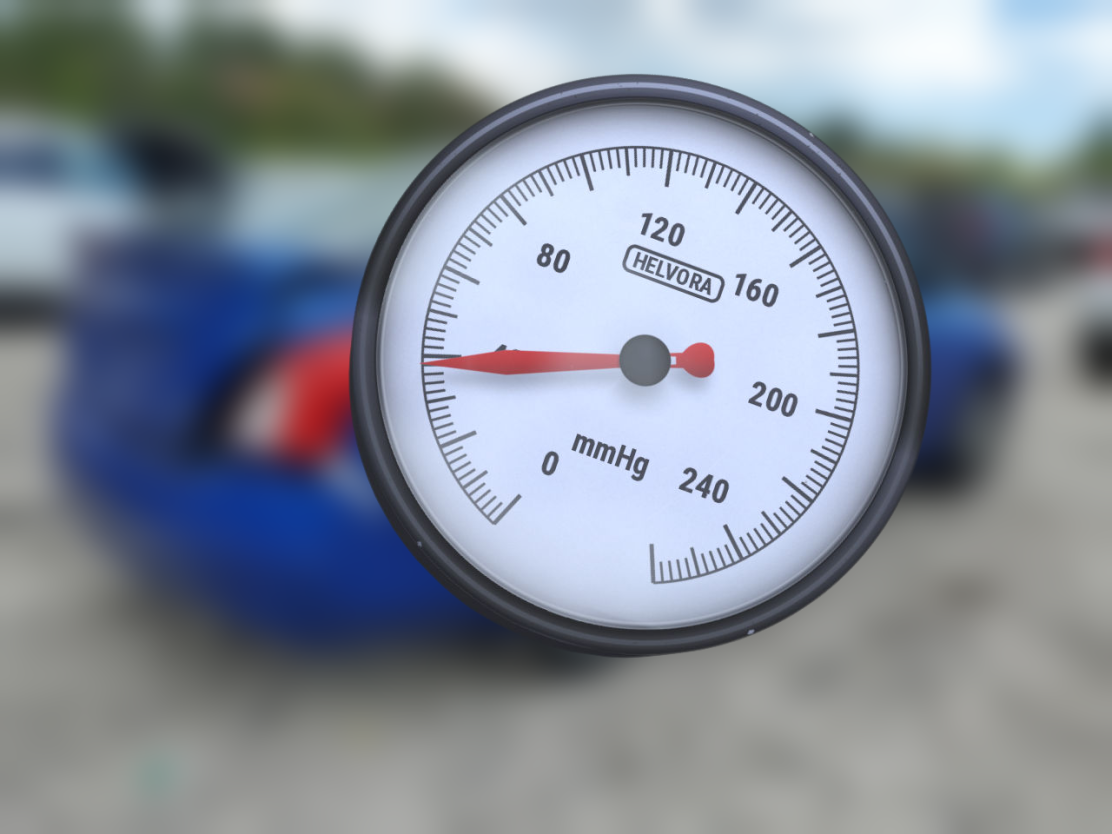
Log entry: 38 mmHg
